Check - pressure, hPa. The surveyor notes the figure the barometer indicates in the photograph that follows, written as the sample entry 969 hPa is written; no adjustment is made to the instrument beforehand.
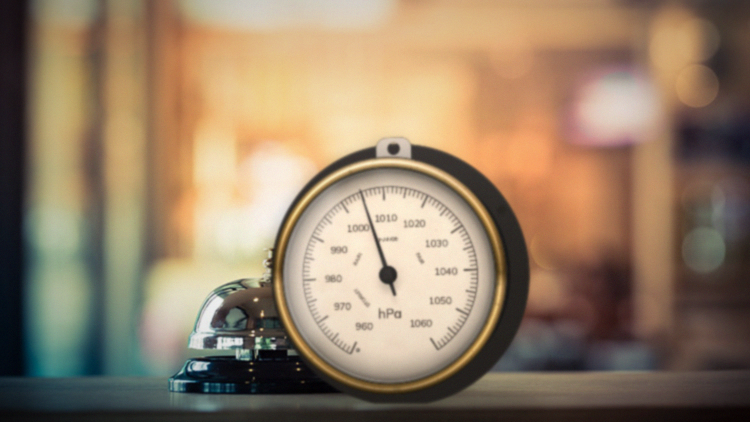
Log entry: 1005 hPa
